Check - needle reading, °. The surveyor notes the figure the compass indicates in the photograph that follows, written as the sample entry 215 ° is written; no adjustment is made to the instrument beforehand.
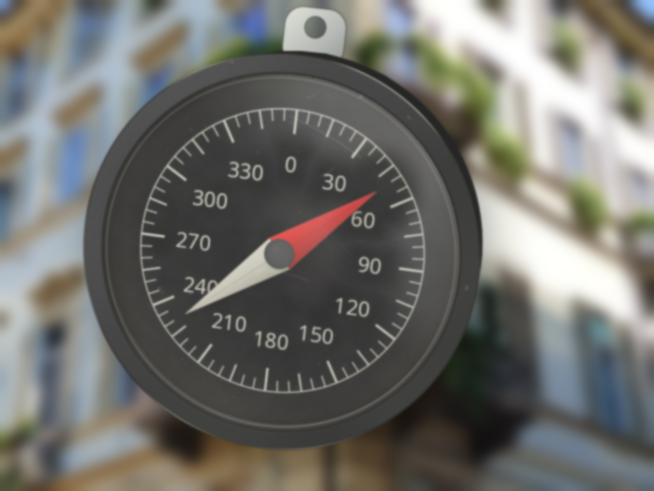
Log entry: 50 °
